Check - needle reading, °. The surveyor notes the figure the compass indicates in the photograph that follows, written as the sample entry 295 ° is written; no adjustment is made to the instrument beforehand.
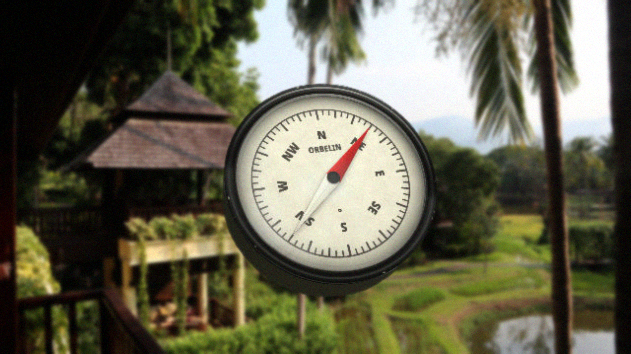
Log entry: 45 °
